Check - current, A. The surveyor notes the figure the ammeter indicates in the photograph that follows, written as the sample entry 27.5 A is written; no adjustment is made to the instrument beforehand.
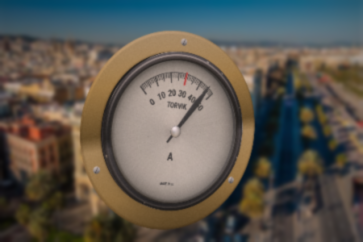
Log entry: 45 A
